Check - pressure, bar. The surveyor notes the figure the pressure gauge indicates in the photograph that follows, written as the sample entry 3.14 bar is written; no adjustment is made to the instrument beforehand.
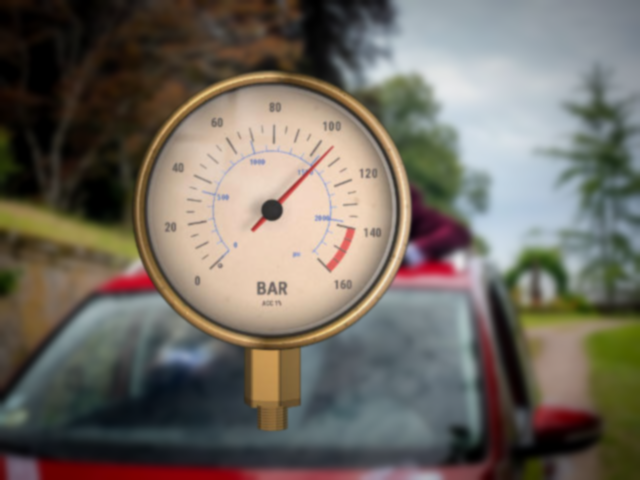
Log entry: 105 bar
